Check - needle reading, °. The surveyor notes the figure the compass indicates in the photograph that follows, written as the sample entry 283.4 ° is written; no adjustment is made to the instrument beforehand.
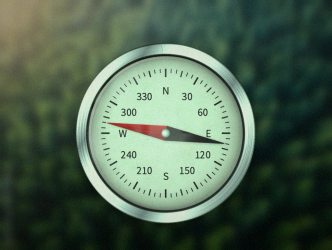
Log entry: 280 °
